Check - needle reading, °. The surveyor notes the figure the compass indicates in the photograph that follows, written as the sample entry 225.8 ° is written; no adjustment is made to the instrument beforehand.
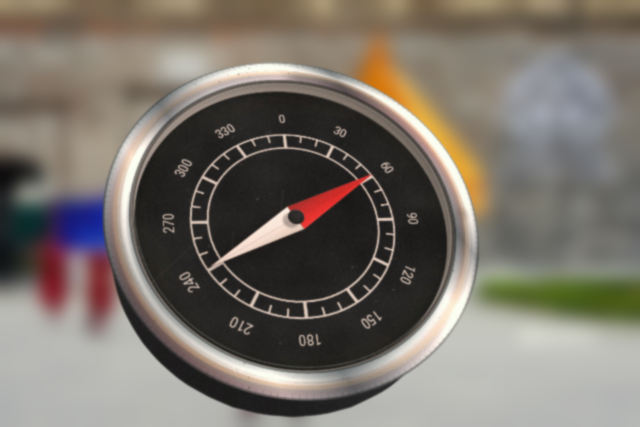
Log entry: 60 °
